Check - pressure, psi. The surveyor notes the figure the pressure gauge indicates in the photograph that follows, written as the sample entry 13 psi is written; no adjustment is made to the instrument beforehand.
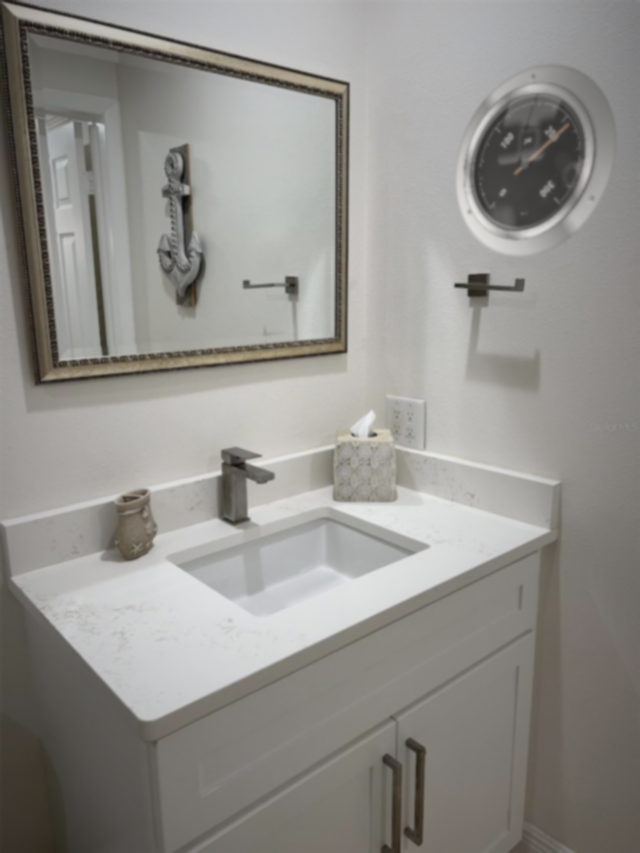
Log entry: 210 psi
